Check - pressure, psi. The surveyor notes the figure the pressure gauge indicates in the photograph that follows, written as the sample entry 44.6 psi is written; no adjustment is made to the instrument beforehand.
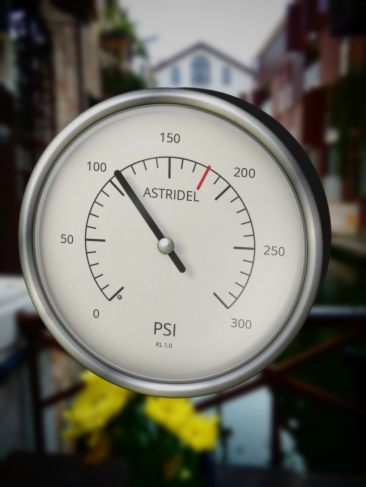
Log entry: 110 psi
